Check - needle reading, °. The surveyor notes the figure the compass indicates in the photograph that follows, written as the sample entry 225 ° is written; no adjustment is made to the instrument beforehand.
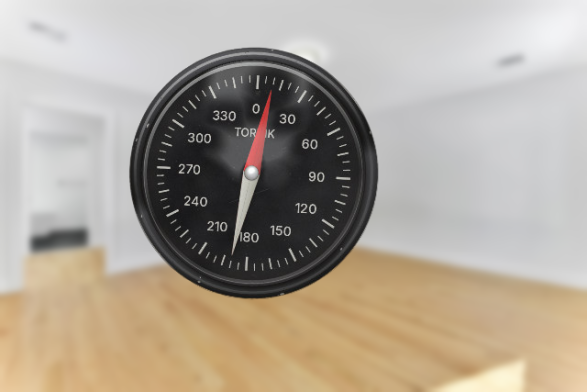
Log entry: 10 °
